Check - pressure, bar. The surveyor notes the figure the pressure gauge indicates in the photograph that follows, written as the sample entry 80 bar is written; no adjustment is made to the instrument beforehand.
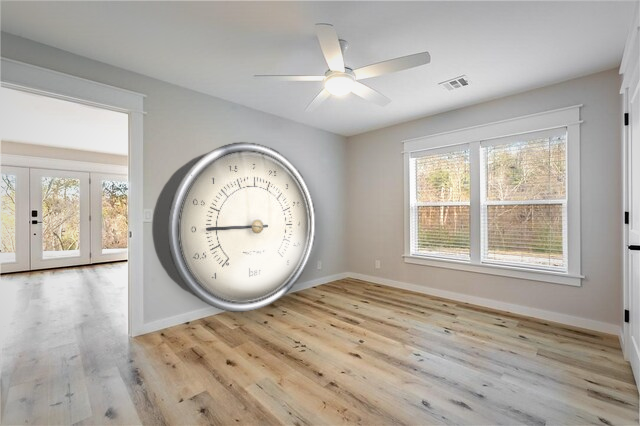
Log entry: 0 bar
